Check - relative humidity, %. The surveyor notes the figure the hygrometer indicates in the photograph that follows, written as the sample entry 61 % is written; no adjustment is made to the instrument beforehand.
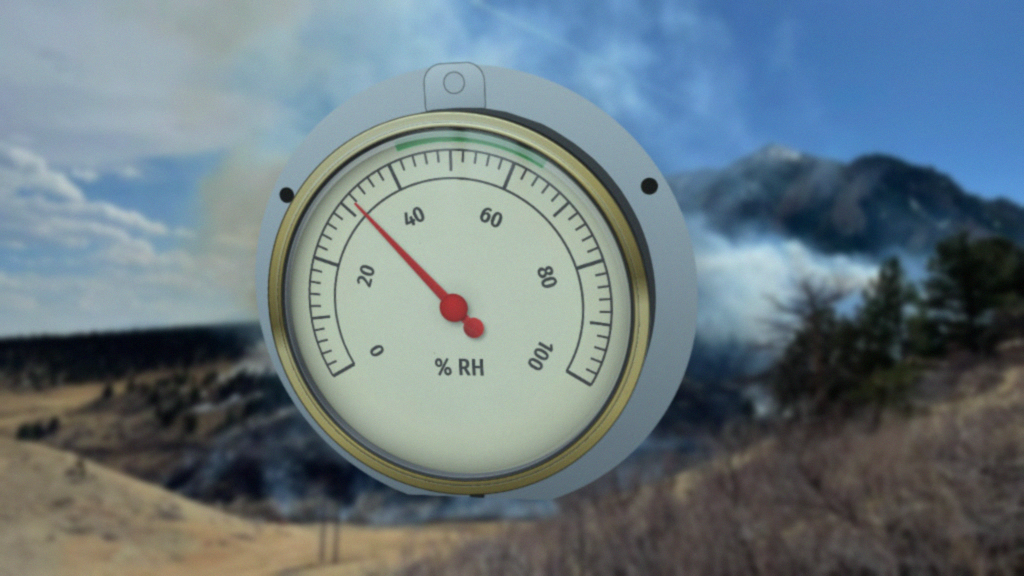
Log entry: 32 %
